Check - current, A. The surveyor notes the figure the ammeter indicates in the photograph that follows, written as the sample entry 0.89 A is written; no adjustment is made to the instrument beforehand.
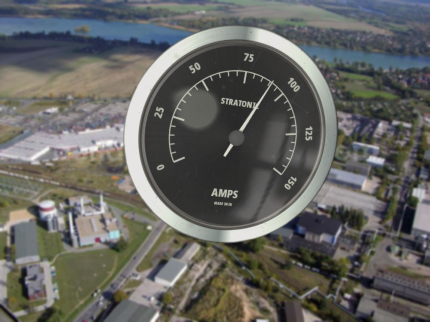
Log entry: 90 A
